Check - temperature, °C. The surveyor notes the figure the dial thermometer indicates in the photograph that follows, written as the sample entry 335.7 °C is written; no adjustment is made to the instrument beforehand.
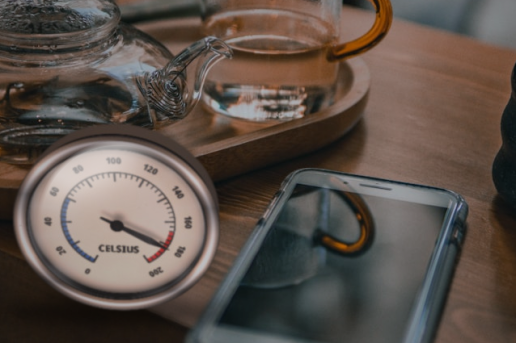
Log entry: 180 °C
